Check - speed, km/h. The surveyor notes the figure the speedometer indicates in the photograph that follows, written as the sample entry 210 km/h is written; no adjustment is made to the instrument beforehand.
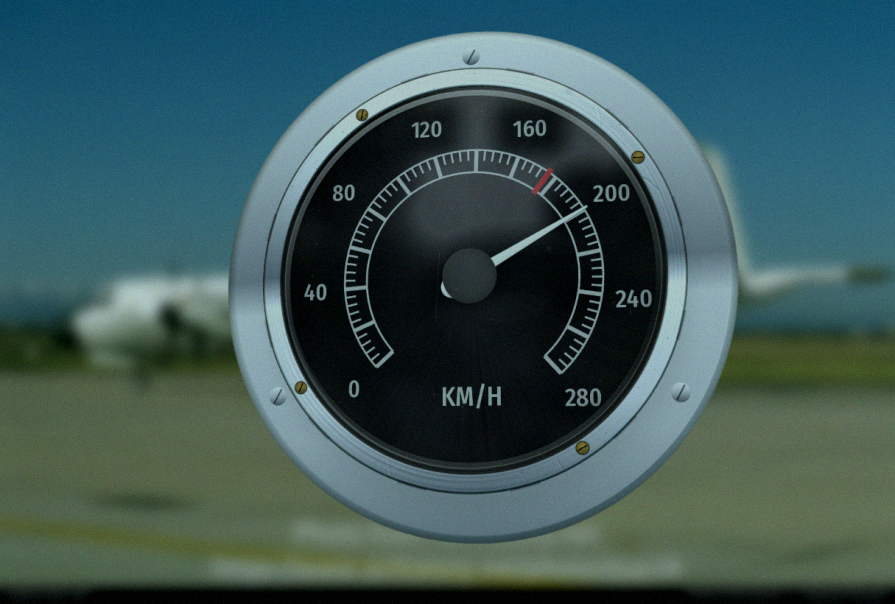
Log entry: 200 km/h
